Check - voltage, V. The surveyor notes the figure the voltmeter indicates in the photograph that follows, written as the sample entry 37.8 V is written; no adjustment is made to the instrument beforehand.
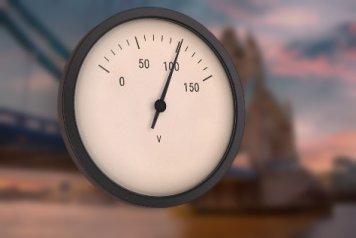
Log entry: 100 V
